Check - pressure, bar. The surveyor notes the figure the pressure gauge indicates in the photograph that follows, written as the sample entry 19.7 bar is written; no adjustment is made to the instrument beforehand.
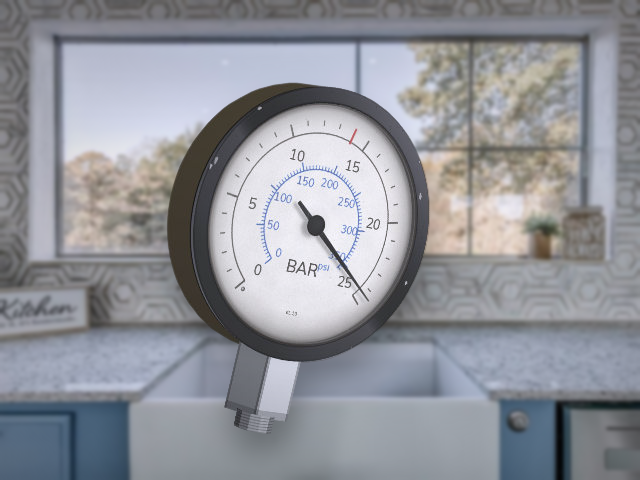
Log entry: 24.5 bar
